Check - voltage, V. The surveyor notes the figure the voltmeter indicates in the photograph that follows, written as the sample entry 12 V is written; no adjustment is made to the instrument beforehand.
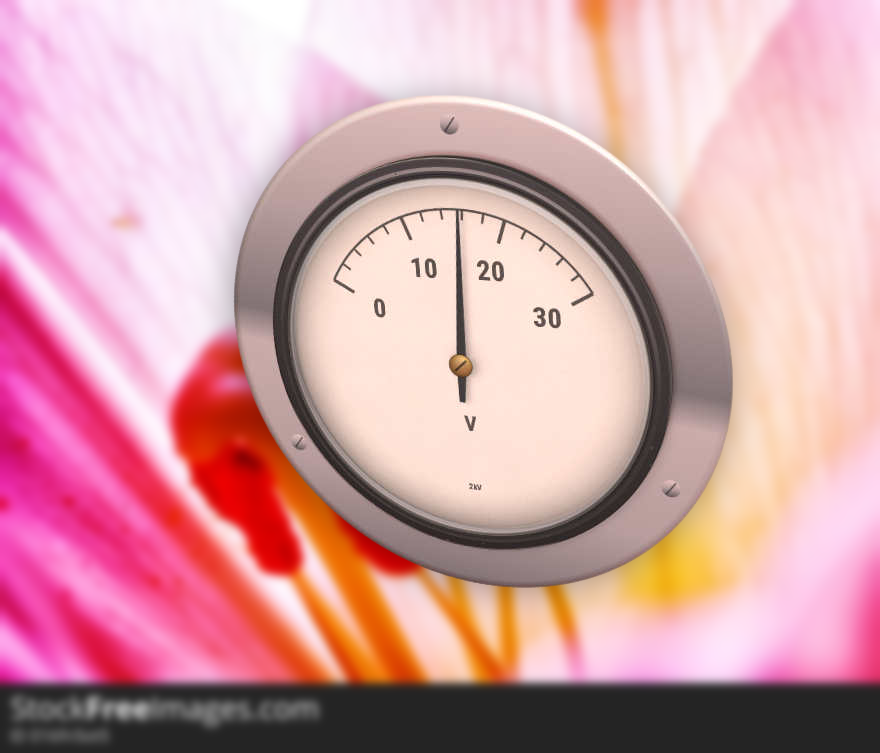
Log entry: 16 V
